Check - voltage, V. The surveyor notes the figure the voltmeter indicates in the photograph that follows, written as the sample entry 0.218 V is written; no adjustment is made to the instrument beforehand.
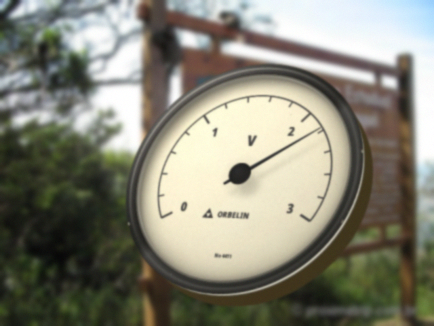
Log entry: 2.2 V
